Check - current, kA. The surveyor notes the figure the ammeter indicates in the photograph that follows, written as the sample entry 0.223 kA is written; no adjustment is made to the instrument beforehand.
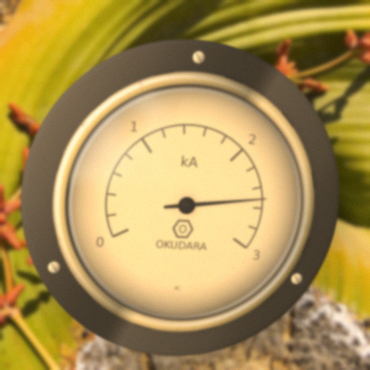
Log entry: 2.5 kA
